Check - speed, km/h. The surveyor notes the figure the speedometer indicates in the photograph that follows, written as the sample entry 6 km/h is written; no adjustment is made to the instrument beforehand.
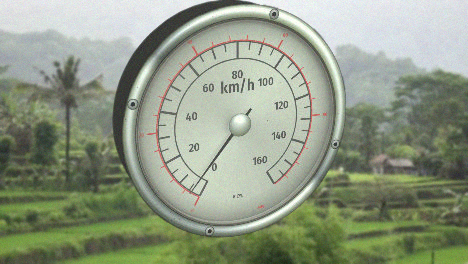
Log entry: 5 km/h
